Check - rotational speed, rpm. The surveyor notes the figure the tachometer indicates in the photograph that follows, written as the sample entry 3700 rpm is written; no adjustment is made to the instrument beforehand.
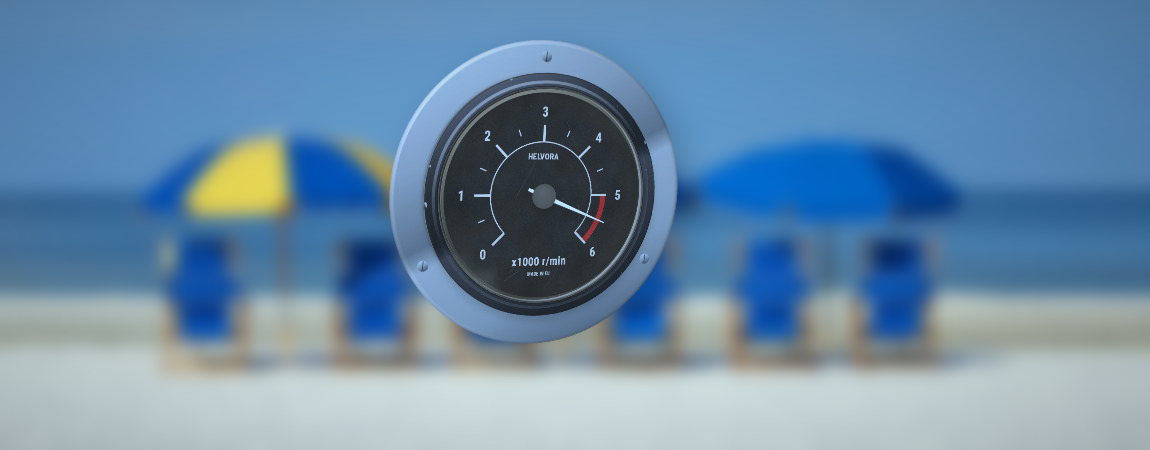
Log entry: 5500 rpm
